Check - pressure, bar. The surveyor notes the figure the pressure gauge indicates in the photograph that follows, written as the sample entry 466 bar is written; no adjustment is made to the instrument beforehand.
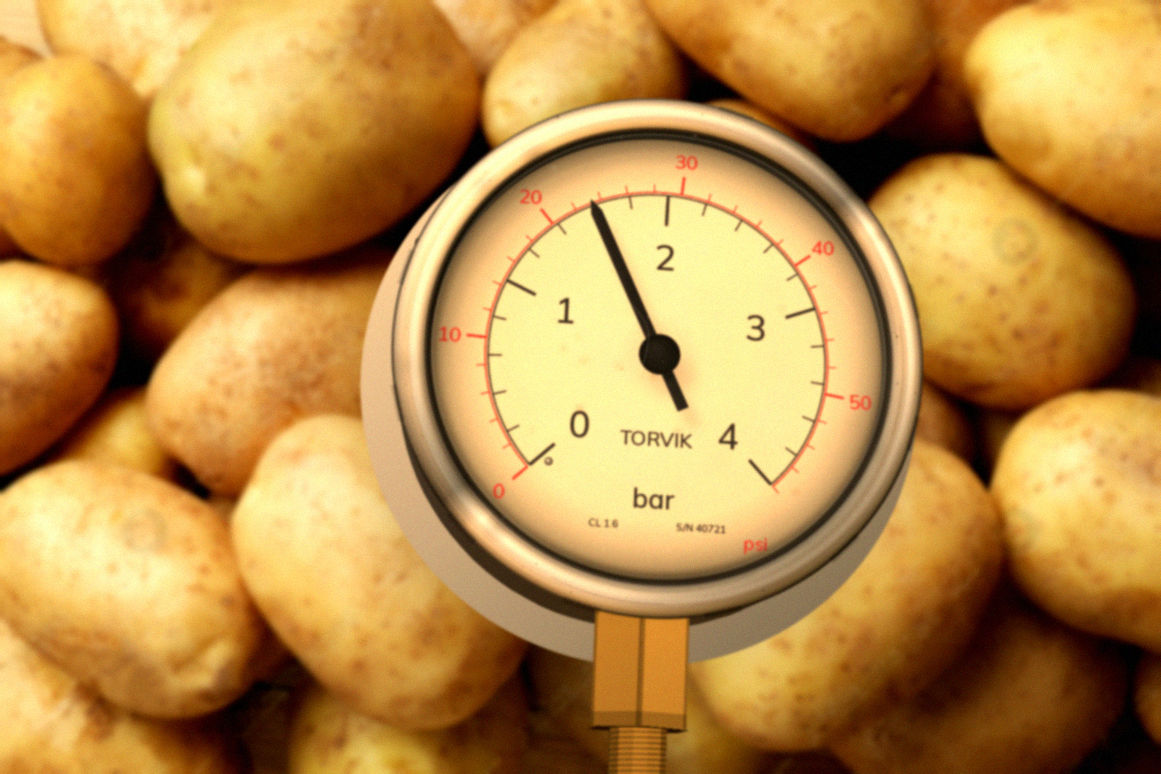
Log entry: 1.6 bar
